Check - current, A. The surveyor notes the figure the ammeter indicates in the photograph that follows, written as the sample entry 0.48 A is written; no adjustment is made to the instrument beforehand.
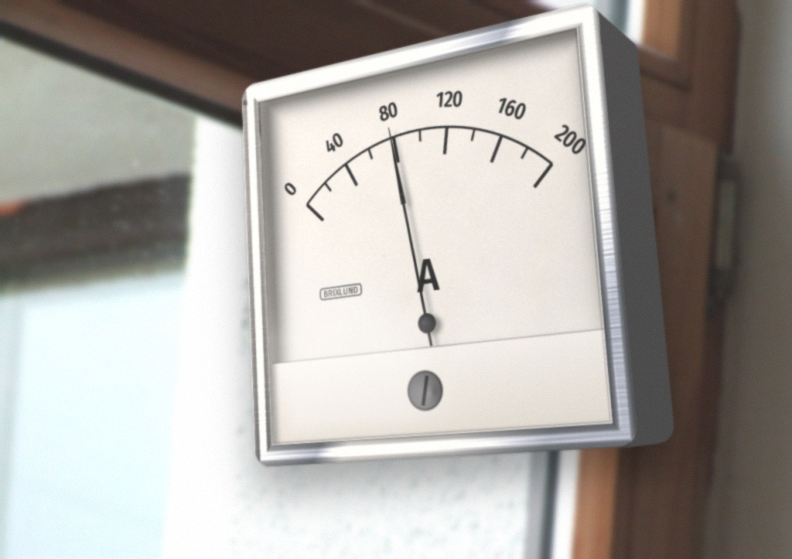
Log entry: 80 A
